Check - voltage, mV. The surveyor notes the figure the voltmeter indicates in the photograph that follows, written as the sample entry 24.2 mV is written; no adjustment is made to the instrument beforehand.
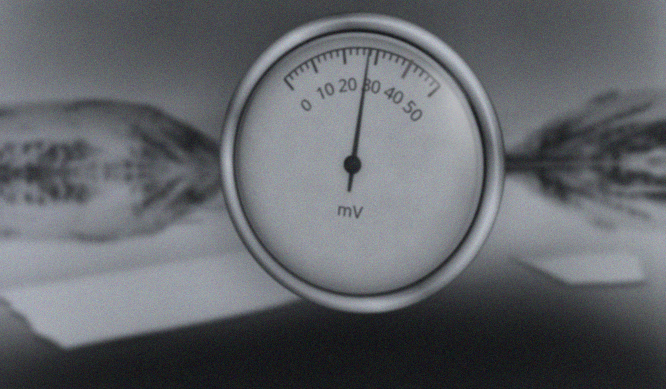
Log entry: 28 mV
